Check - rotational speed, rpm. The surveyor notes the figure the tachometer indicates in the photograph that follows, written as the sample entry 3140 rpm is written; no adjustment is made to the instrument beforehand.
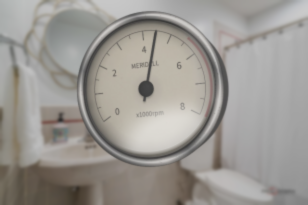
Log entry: 4500 rpm
